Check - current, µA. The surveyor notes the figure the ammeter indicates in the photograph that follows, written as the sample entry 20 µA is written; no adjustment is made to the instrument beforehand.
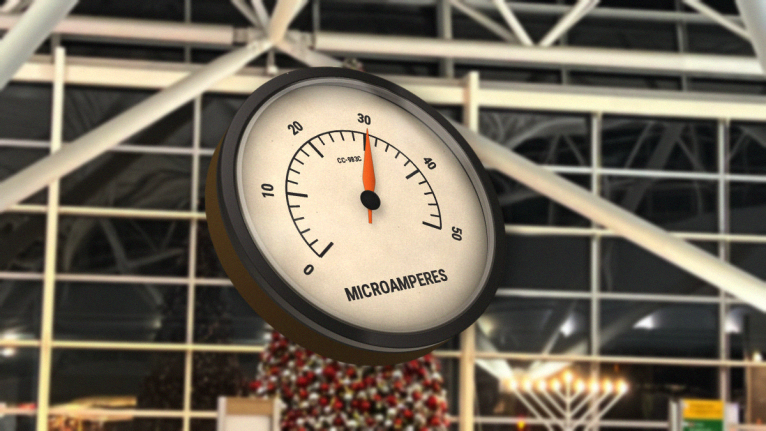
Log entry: 30 µA
